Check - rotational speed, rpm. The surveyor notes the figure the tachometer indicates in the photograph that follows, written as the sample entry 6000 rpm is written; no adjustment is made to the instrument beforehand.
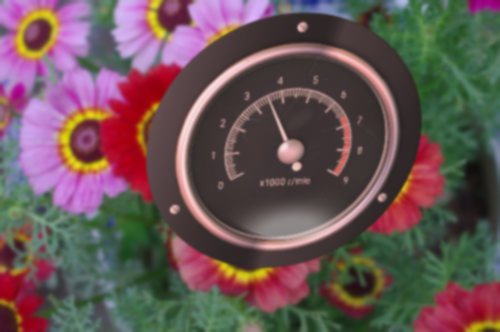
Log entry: 3500 rpm
